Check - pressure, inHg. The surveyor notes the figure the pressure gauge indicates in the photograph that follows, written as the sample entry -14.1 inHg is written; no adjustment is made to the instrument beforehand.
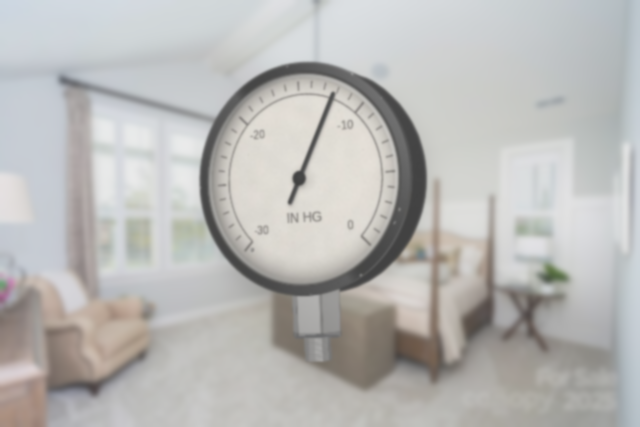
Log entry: -12 inHg
